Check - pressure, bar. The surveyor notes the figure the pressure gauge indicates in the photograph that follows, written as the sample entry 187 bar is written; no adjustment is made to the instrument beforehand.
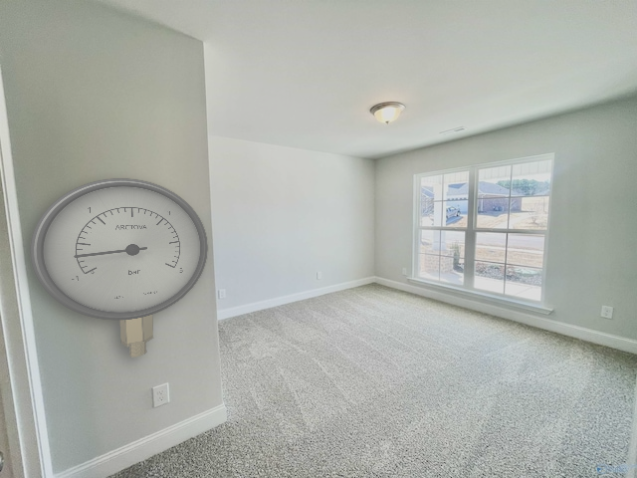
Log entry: -0.4 bar
